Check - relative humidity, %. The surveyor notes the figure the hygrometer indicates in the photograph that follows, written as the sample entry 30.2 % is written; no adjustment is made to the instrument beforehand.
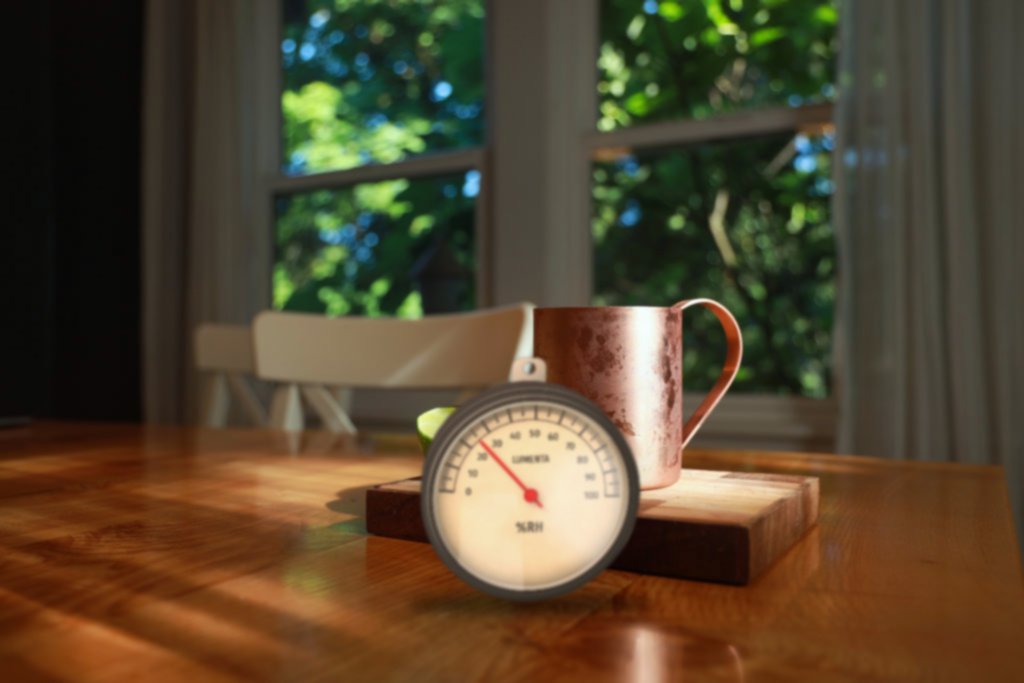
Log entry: 25 %
